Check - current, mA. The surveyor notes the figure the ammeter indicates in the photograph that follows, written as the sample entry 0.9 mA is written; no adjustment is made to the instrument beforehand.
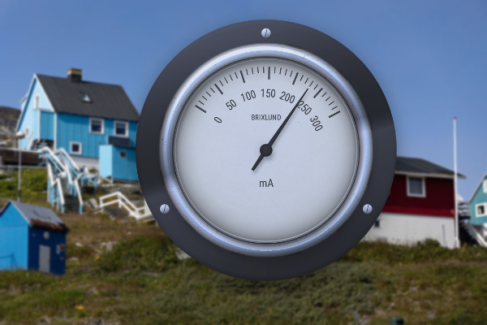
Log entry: 230 mA
